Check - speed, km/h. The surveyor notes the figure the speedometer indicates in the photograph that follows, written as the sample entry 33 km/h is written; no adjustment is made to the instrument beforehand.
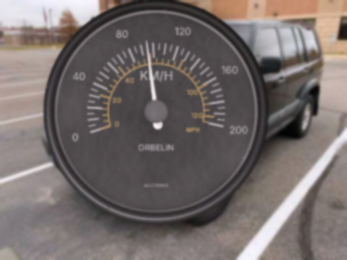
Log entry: 95 km/h
